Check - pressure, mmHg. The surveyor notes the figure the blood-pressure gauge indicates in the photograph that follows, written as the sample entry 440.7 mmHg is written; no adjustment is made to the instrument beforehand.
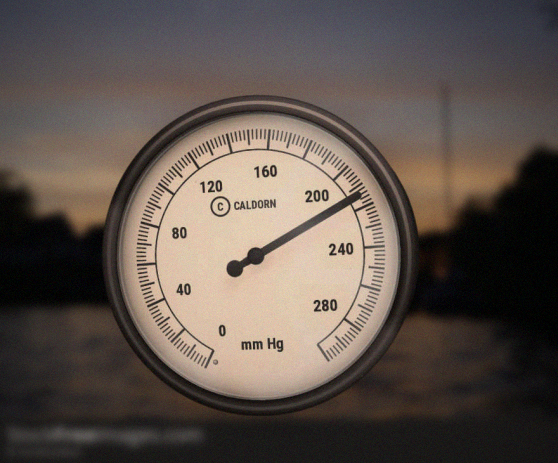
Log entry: 214 mmHg
